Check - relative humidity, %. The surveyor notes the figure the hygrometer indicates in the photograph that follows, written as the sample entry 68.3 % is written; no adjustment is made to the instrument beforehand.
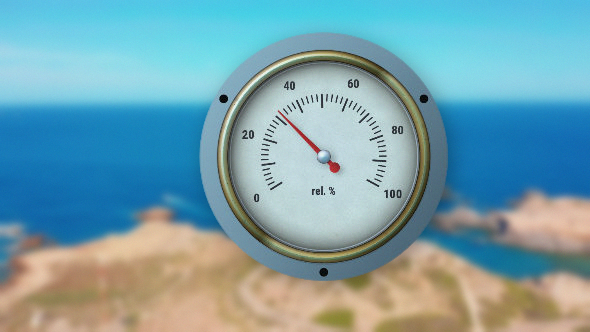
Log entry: 32 %
